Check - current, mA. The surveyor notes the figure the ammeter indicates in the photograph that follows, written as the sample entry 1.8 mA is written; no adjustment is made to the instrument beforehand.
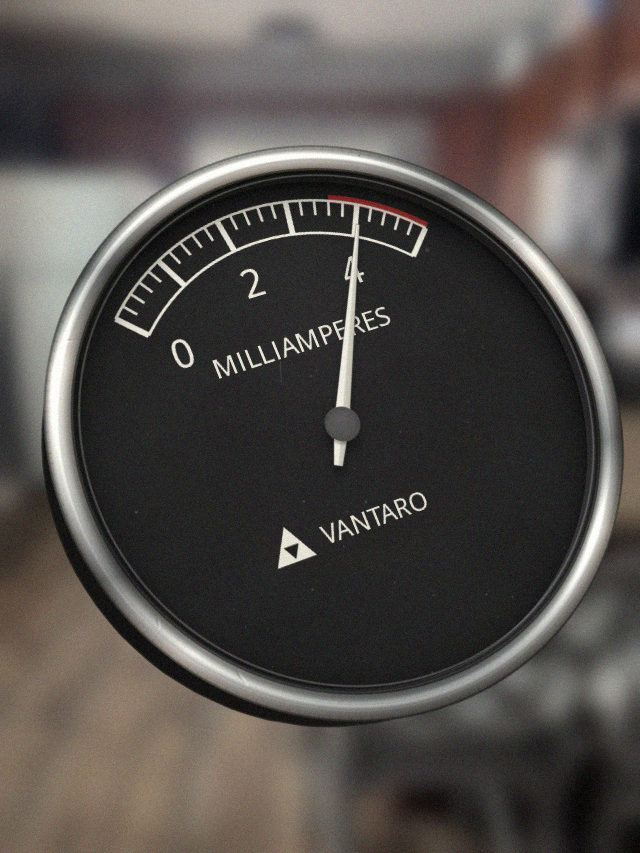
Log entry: 4 mA
